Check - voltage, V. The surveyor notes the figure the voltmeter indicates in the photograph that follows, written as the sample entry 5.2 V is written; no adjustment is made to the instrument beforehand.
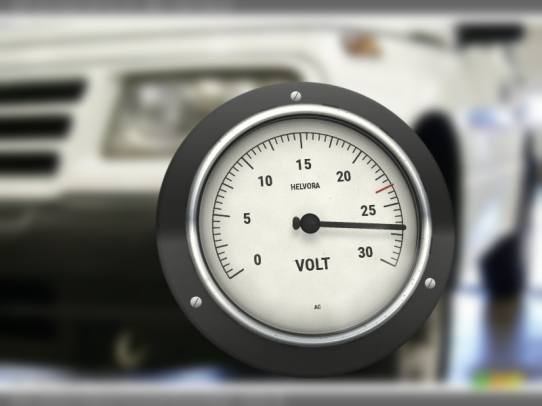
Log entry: 27 V
